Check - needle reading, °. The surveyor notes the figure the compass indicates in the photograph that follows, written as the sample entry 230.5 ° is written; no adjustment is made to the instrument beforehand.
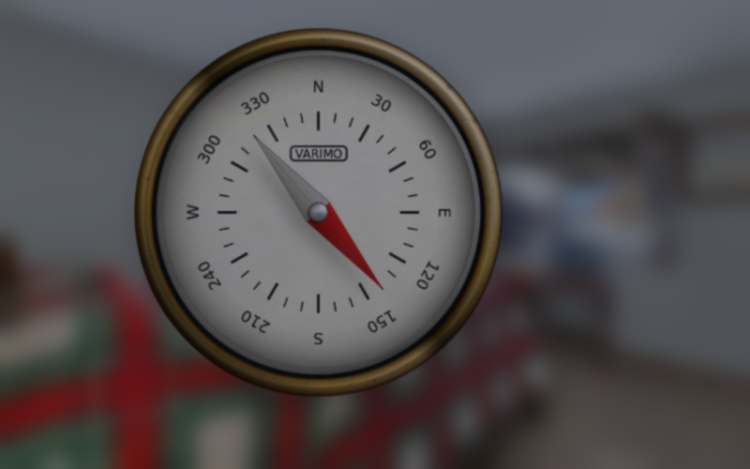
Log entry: 140 °
